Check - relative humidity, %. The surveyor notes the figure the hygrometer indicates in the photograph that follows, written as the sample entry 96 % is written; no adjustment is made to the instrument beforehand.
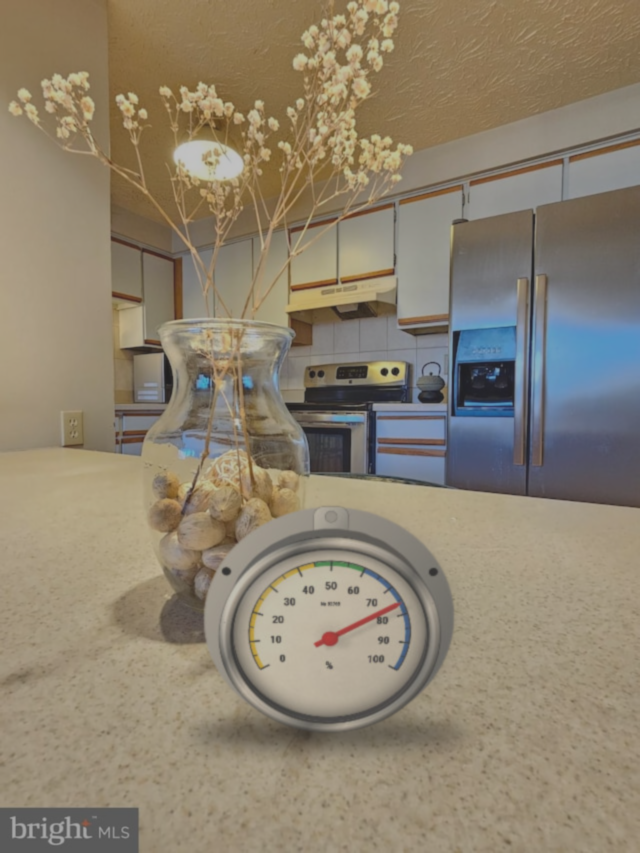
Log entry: 75 %
